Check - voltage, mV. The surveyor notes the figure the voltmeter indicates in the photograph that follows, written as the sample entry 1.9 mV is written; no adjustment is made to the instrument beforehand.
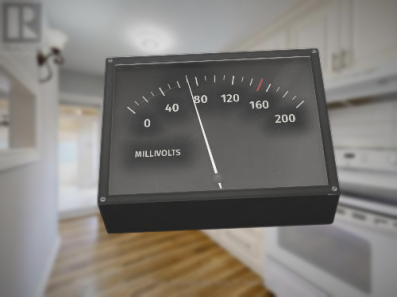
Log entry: 70 mV
